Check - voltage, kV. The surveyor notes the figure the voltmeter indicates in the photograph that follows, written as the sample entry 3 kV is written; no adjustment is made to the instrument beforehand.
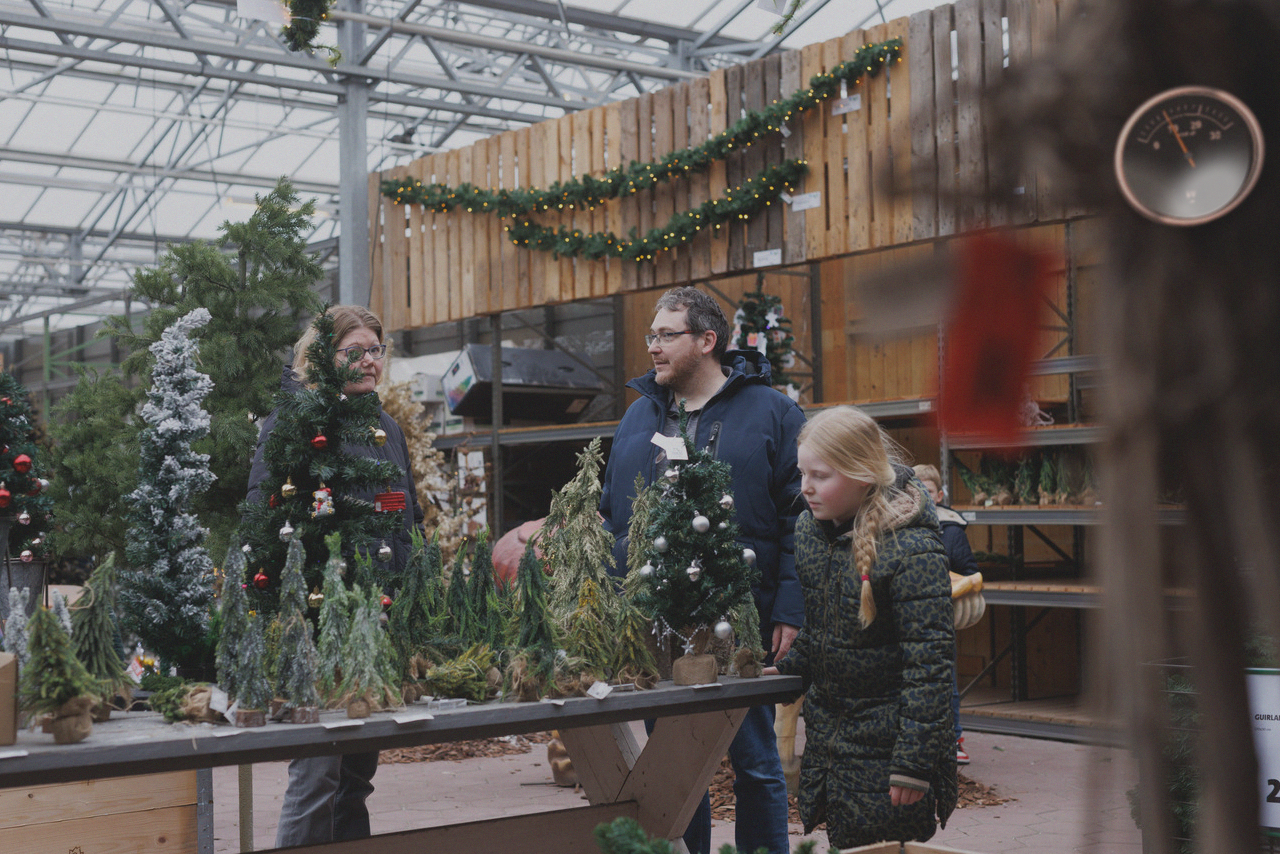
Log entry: 10 kV
